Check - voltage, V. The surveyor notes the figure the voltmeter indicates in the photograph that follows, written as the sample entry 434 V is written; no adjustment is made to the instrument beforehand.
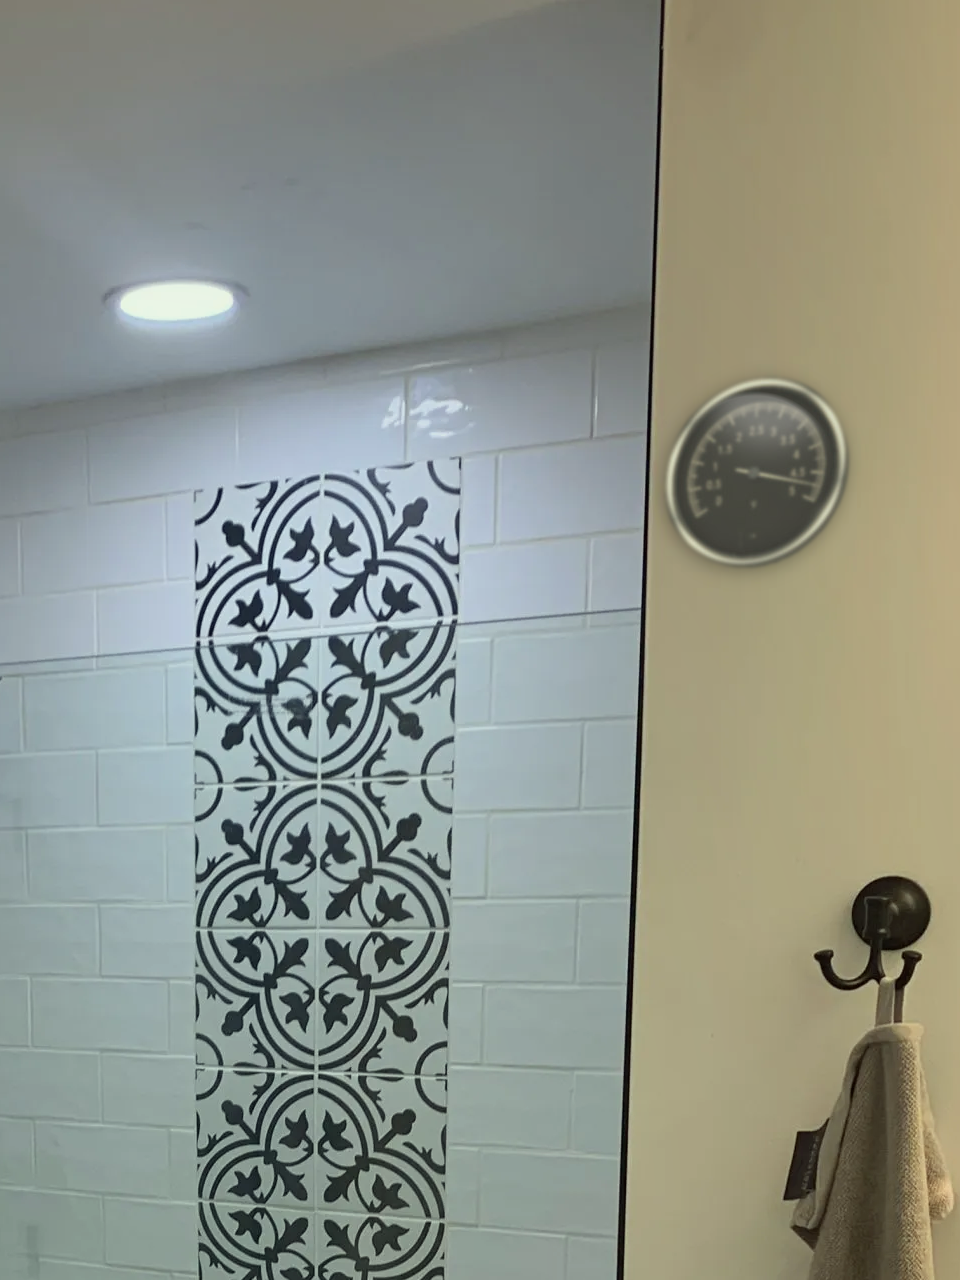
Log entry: 4.75 V
